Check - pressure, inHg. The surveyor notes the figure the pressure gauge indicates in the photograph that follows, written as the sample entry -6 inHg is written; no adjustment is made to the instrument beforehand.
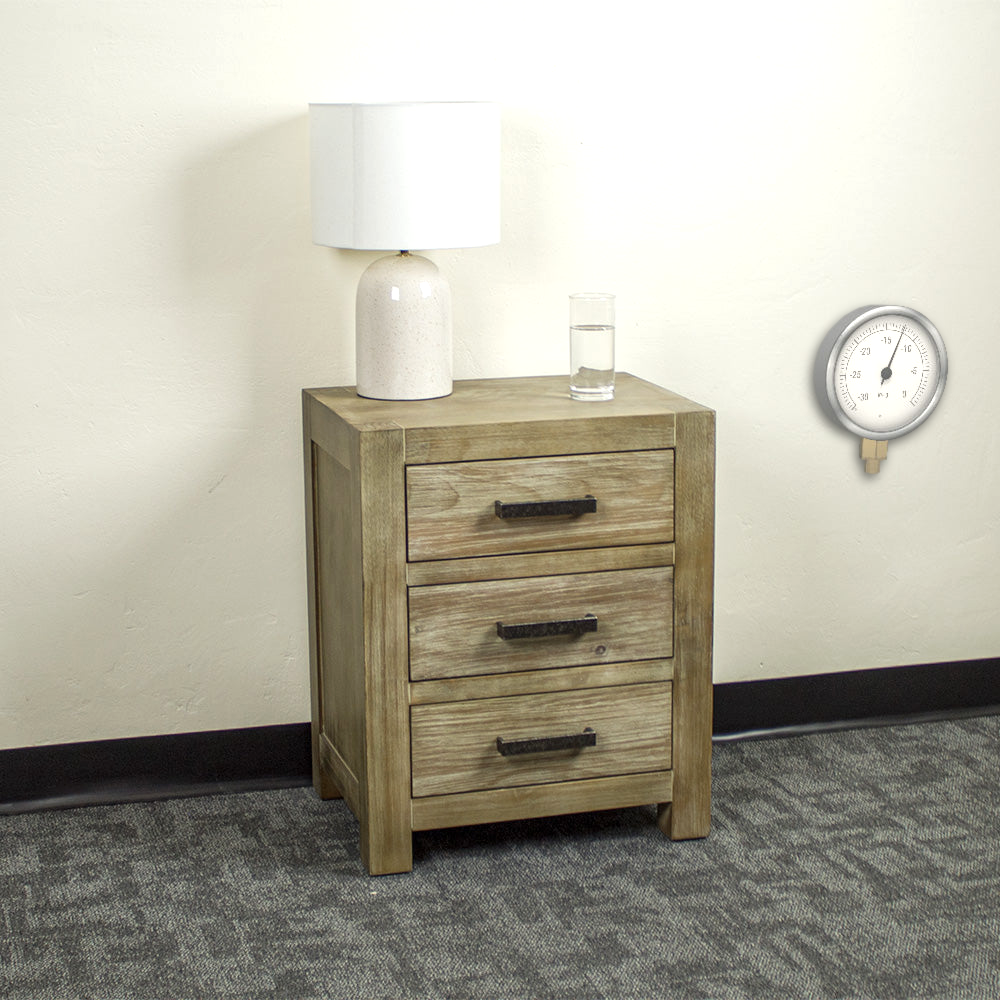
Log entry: -12.5 inHg
